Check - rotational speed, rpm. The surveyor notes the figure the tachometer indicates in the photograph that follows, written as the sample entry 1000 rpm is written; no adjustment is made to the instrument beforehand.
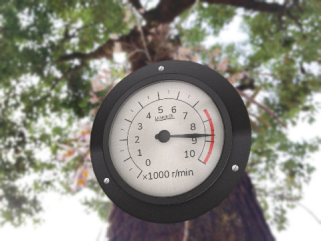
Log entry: 8750 rpm
